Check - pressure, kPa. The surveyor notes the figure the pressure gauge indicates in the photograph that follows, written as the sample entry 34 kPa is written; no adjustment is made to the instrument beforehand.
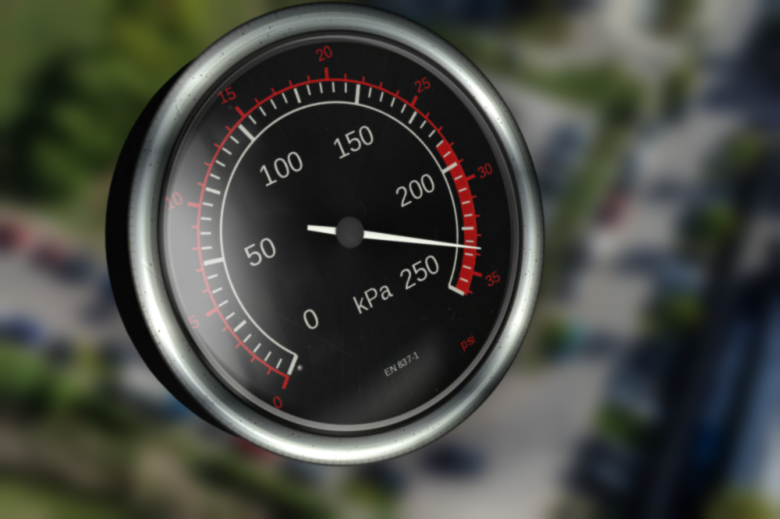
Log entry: 232.5 kPa
